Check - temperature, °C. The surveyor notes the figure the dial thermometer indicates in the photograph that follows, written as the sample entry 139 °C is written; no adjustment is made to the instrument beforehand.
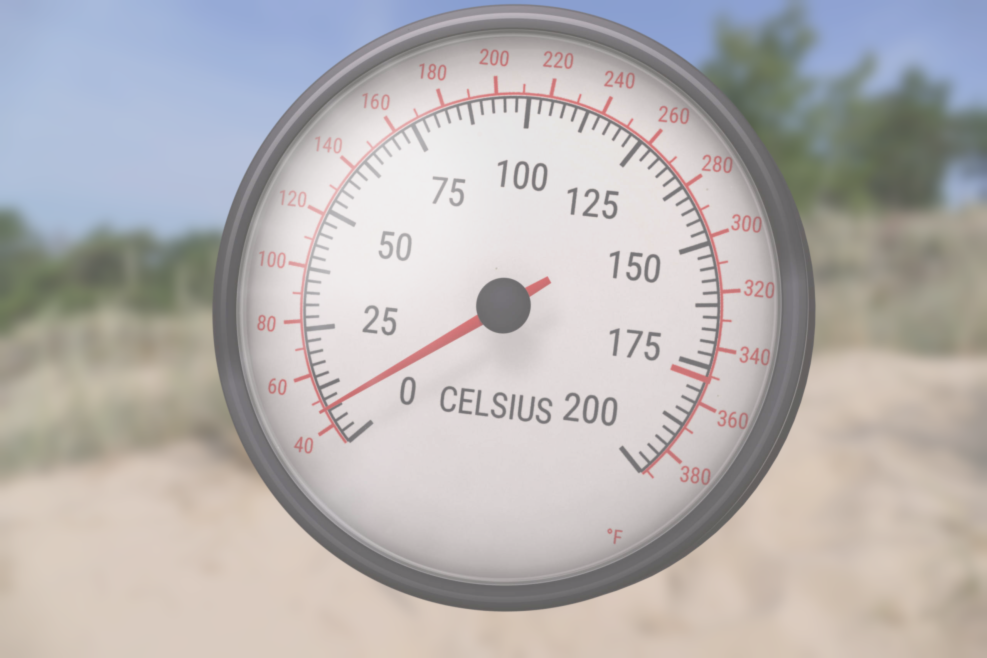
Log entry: 7.5 °C
